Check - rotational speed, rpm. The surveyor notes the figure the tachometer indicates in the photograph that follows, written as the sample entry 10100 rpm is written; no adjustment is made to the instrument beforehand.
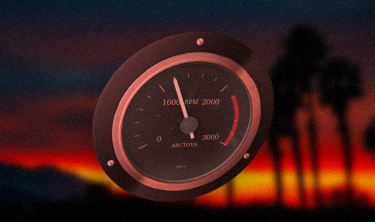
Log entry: 1200 rpm
